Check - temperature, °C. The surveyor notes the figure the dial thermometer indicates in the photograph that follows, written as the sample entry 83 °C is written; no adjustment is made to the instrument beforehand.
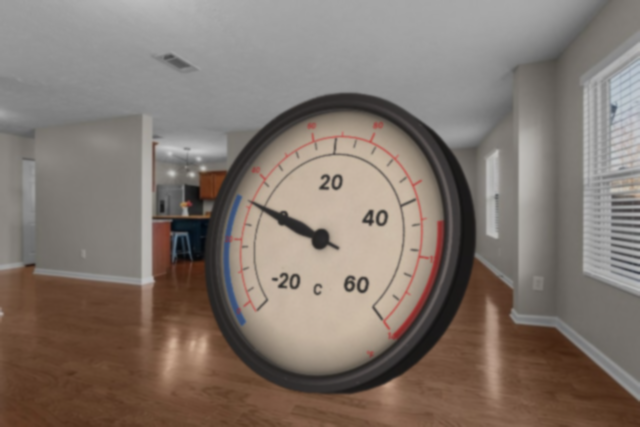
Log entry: 0 °C
